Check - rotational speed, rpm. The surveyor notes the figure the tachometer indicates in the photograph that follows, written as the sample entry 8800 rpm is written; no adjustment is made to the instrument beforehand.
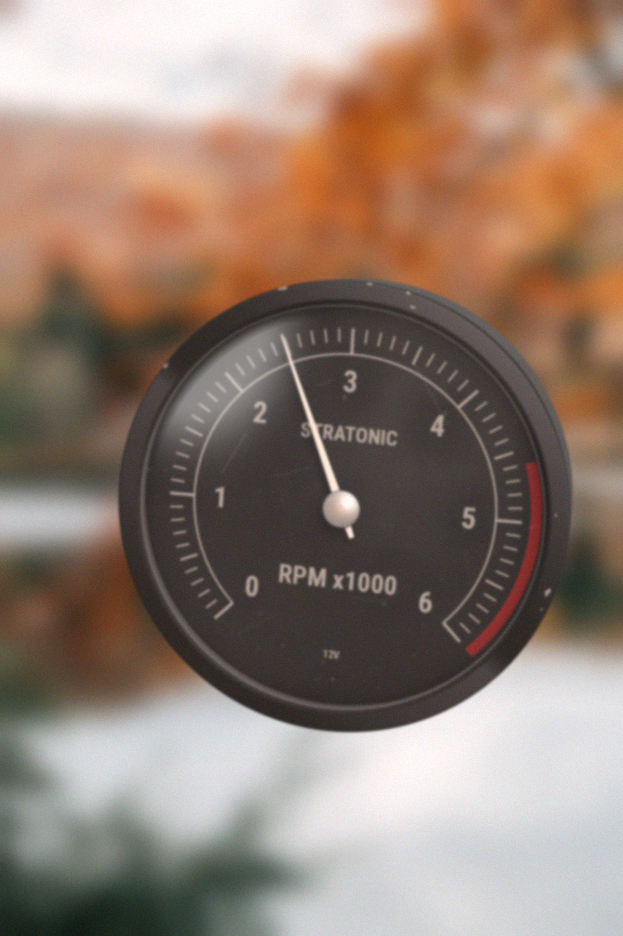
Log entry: 2500 rpm
